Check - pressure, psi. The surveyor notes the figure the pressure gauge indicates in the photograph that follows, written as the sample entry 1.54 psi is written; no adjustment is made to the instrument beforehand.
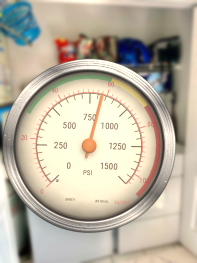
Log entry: 825 psi
